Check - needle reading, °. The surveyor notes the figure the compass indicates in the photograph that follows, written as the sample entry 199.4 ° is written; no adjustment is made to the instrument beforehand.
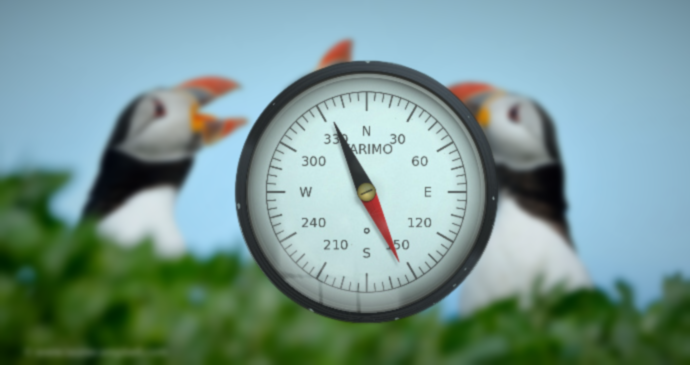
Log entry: 155 °
